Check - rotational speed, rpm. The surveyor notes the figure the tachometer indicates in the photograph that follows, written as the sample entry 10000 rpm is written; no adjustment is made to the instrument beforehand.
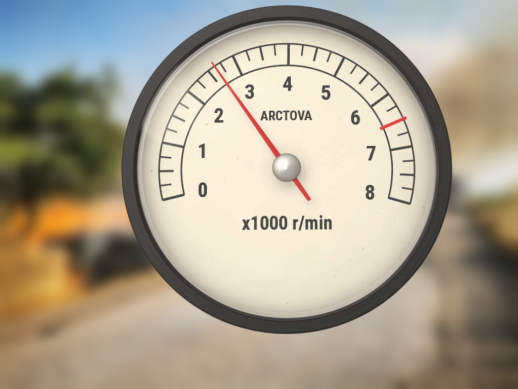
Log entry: 2625 rpm
